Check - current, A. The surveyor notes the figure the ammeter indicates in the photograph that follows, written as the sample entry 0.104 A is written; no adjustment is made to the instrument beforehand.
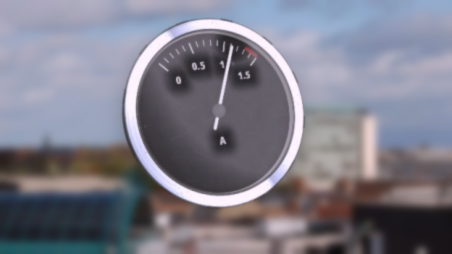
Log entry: 1.1 A
